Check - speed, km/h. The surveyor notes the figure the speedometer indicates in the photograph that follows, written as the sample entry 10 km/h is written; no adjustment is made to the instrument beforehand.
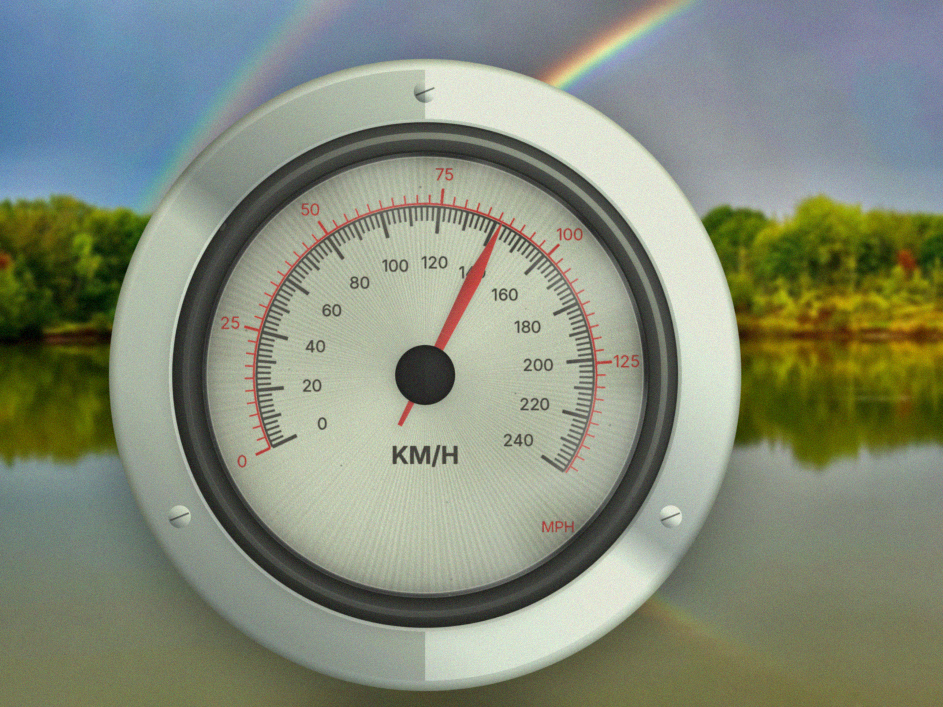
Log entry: 142 km/h
